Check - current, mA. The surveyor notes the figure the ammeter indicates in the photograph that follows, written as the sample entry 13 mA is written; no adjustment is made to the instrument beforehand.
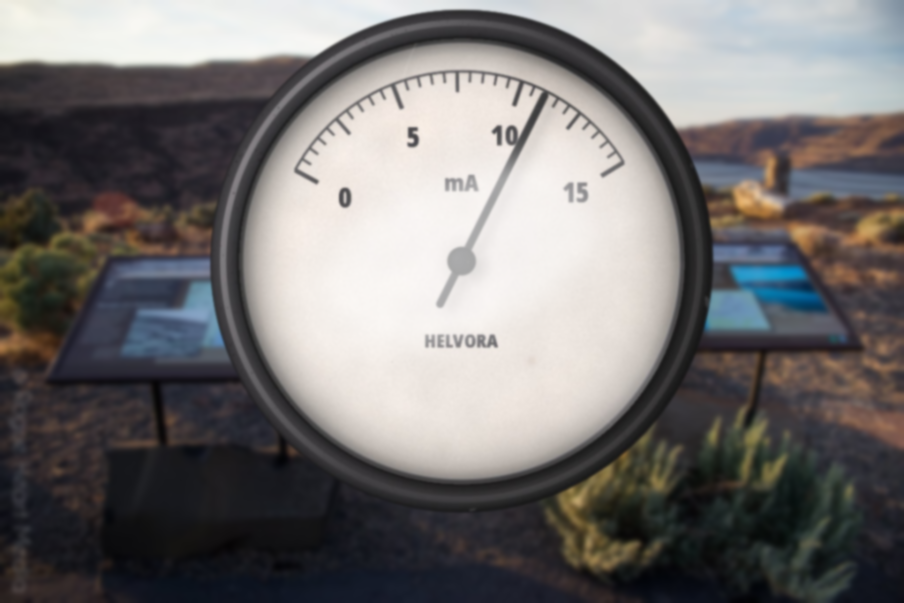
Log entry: 11 mA
